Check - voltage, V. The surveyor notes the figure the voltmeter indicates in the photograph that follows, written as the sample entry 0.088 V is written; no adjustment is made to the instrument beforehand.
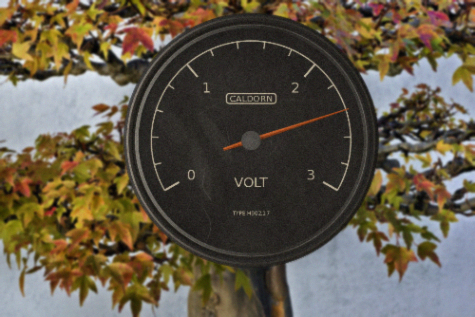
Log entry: 2.4 V
